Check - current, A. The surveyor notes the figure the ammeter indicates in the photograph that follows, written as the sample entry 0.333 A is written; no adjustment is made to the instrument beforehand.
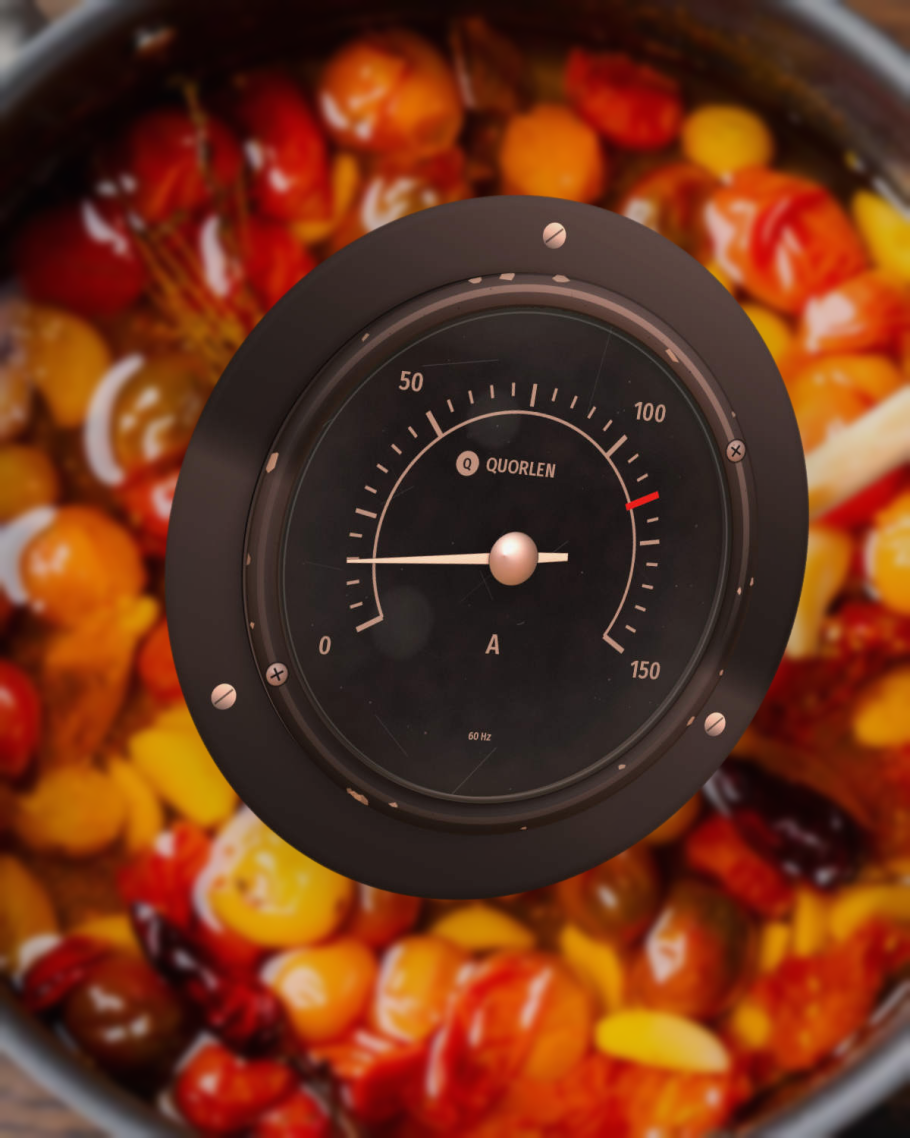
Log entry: 15 A
